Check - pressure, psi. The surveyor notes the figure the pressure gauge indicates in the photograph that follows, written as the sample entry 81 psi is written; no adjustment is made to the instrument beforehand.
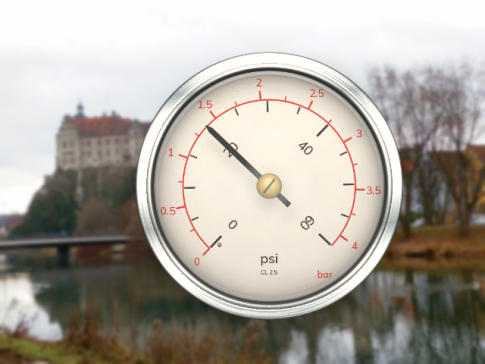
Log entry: 20 psi
